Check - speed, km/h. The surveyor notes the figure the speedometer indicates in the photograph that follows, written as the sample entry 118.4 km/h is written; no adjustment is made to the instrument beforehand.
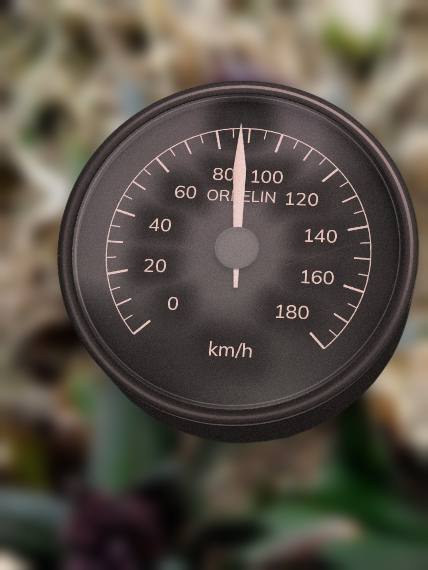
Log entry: 87.5 km/h
